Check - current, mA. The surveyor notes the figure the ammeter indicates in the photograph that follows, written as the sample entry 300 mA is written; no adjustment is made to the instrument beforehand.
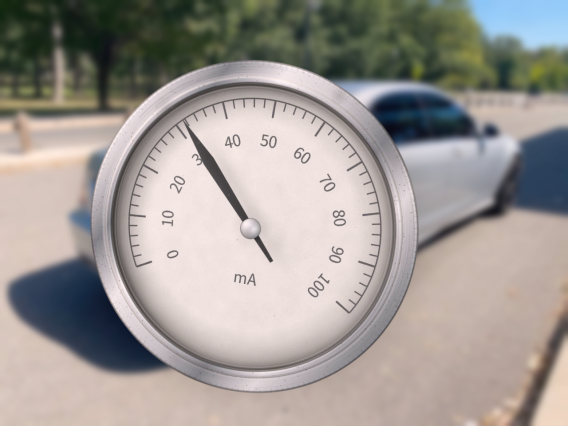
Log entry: 32 mA
